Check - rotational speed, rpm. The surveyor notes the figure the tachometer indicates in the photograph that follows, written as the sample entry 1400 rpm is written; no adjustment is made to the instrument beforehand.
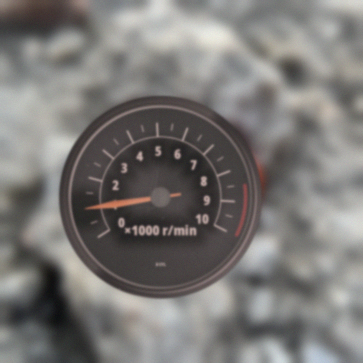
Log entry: 1000 rpm
